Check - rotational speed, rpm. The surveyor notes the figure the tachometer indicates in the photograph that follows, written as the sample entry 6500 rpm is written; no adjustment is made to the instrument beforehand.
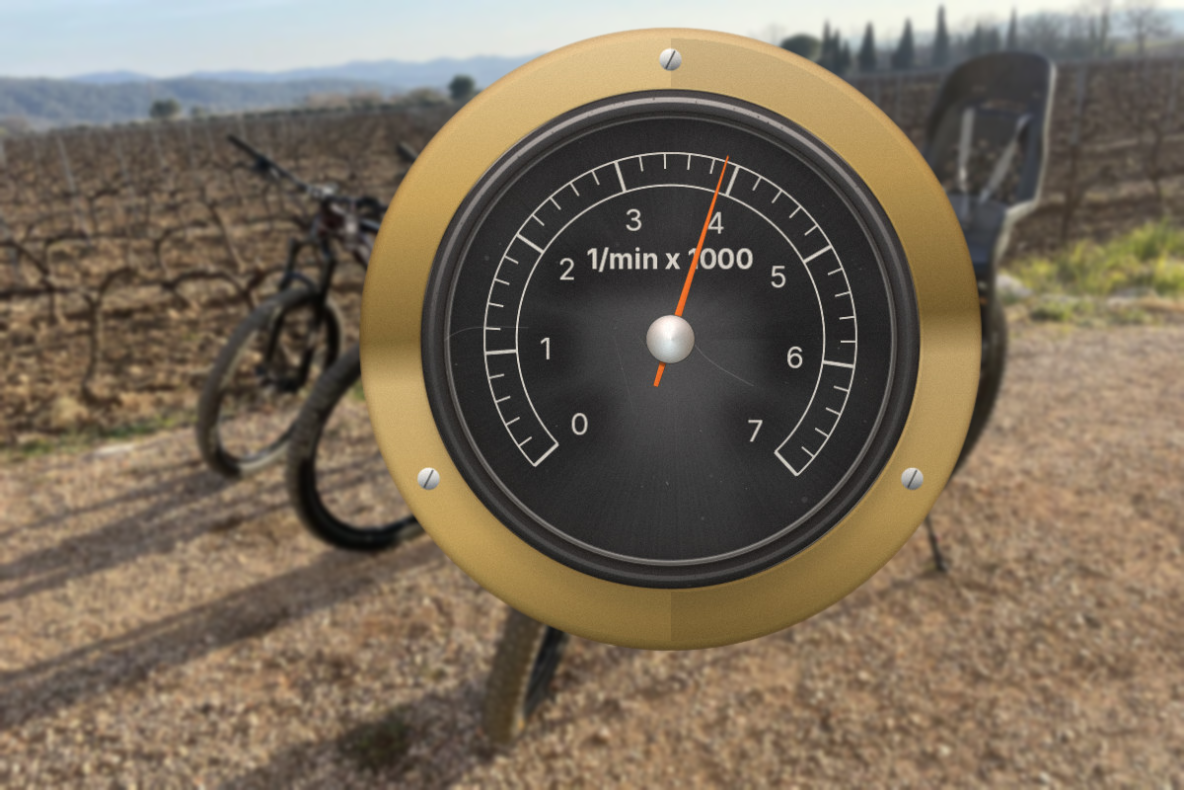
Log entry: 3900 rpm
